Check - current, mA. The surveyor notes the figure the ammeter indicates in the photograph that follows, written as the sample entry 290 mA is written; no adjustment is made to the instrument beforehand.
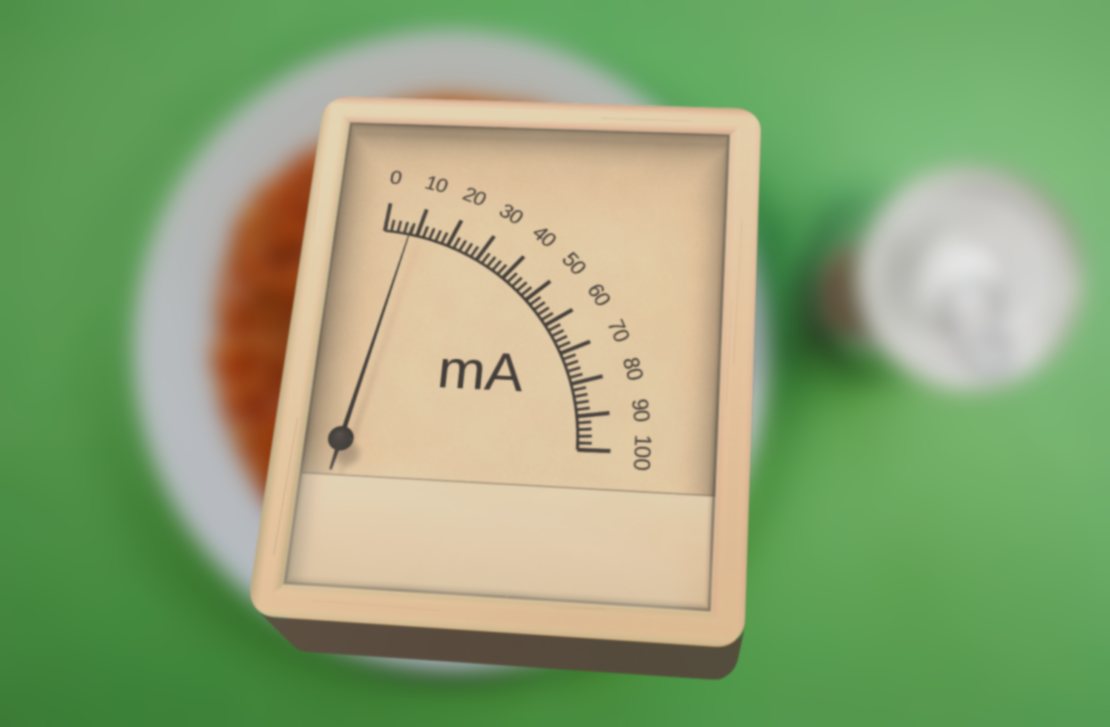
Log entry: 8 mA
